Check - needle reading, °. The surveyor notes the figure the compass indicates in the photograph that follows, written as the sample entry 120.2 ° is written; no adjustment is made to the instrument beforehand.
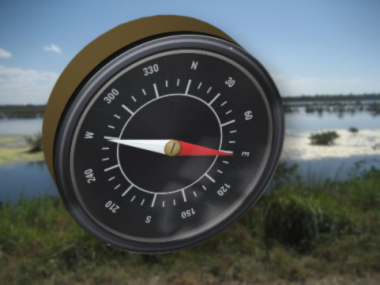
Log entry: 90 °
